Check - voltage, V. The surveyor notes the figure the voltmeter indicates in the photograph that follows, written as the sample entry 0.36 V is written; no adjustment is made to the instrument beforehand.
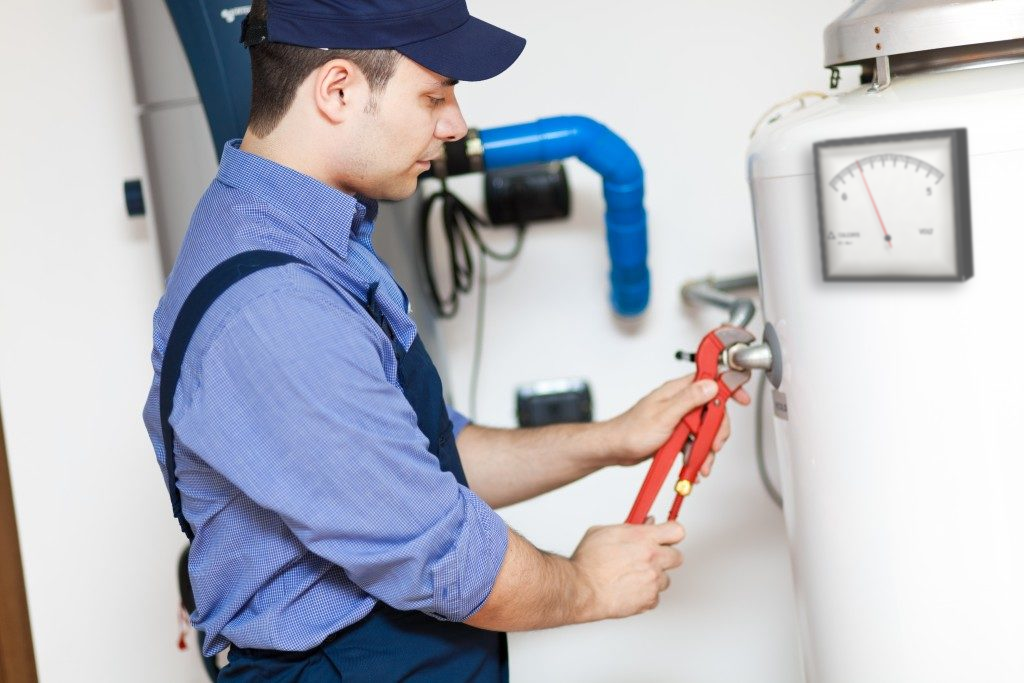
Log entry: 1.5 V
